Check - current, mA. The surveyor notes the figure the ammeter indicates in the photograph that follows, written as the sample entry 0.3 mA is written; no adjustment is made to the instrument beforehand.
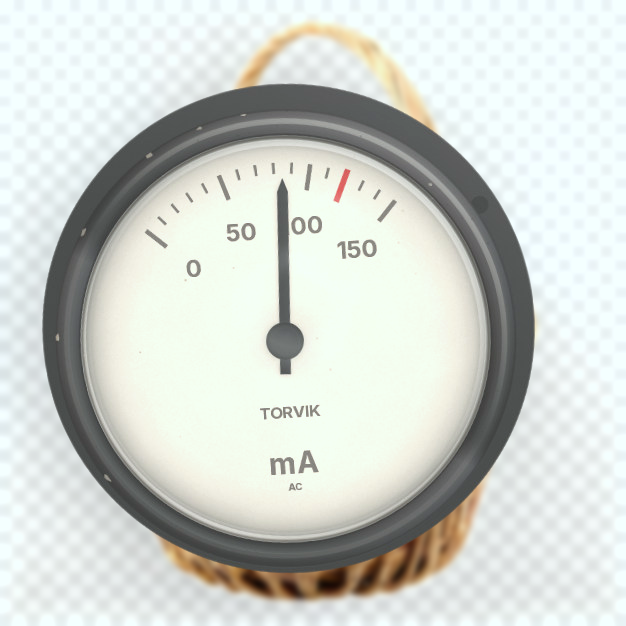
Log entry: 85 mA
